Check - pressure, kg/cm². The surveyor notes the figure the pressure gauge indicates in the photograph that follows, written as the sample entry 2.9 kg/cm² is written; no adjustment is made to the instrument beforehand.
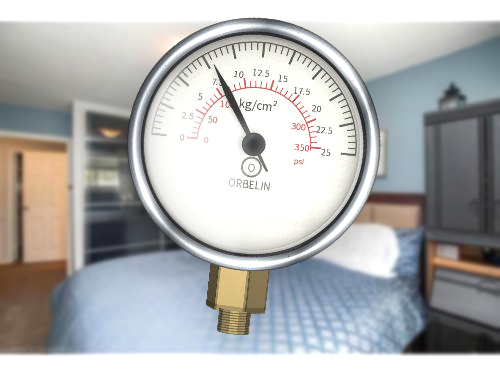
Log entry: 8 kg/cm²
